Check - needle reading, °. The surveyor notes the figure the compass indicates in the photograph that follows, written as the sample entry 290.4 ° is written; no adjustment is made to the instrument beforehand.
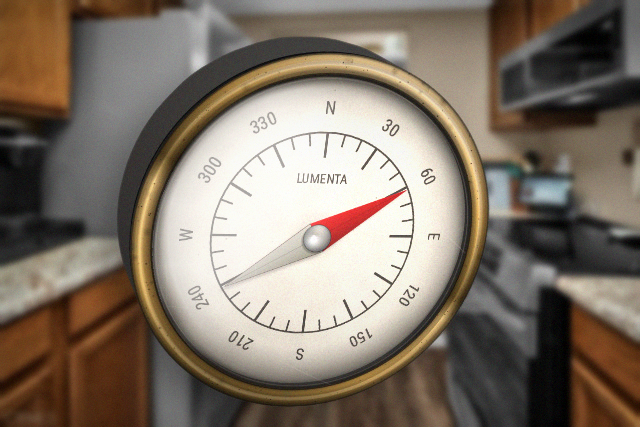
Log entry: 60 °
